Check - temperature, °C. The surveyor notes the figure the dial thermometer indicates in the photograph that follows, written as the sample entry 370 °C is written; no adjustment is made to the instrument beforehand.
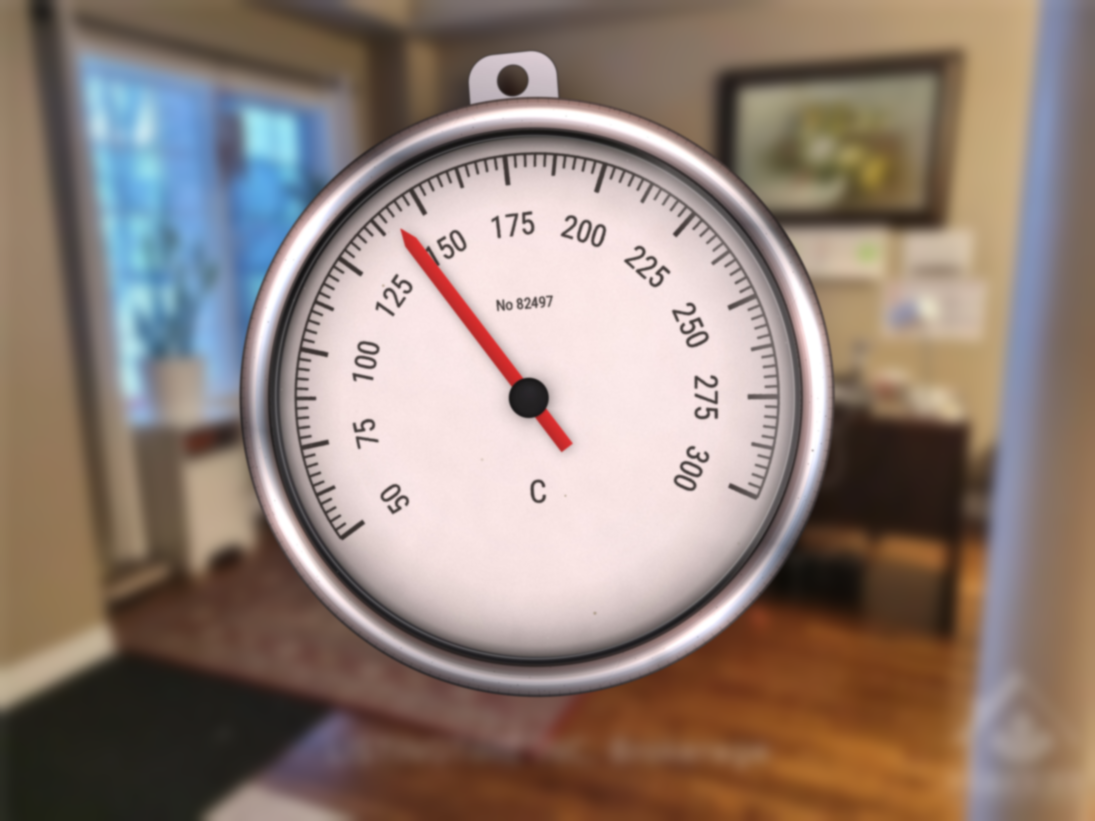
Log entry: 142.5 °C
